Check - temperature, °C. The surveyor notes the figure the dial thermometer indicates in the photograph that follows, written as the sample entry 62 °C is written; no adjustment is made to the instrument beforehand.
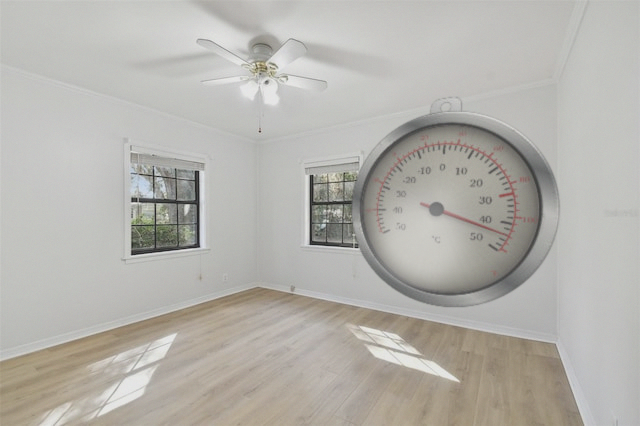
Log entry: 44 °C
